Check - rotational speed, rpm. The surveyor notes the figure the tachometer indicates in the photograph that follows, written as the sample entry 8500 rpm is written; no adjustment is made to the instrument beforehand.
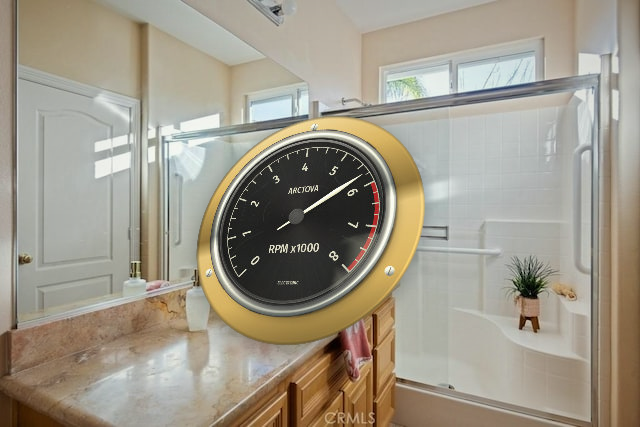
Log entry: 5750 rpm
